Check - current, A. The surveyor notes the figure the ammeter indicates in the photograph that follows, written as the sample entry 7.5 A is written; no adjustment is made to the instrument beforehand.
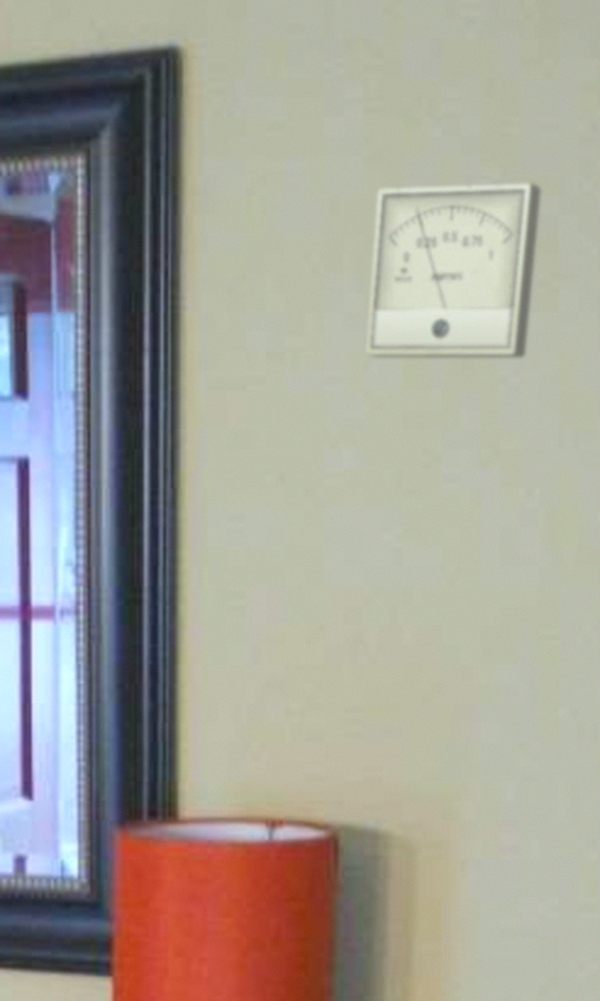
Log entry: 0.25 A
